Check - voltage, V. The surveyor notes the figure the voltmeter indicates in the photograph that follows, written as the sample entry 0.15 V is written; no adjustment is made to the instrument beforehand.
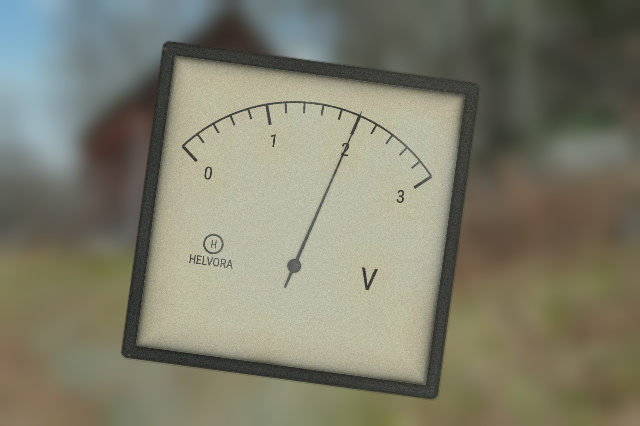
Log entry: 2 V
